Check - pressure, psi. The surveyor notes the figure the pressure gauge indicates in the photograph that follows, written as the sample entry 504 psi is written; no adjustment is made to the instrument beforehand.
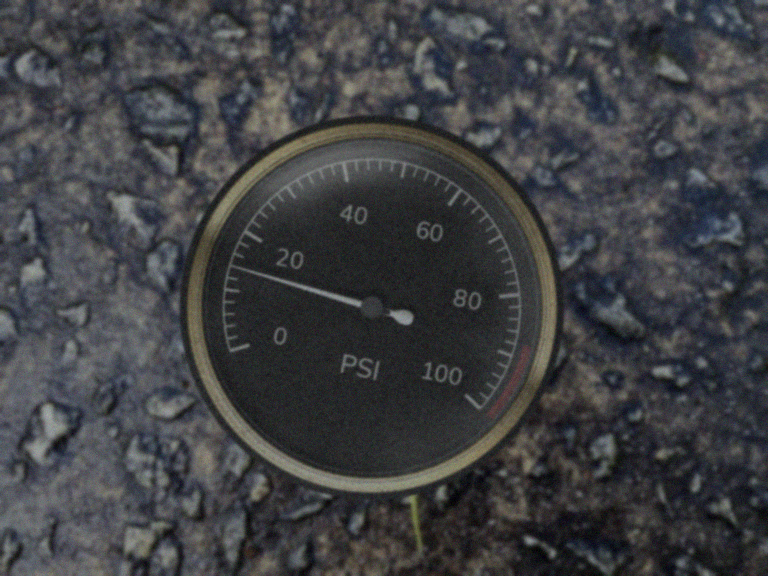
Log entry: 14 psi
